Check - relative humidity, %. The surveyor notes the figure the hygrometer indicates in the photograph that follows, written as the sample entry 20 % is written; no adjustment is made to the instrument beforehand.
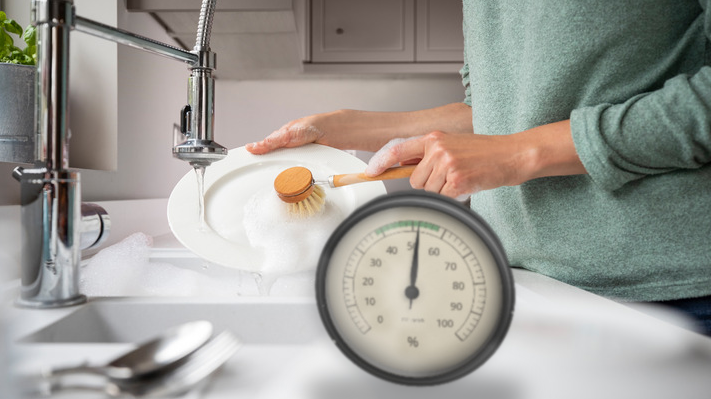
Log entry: 52 %
